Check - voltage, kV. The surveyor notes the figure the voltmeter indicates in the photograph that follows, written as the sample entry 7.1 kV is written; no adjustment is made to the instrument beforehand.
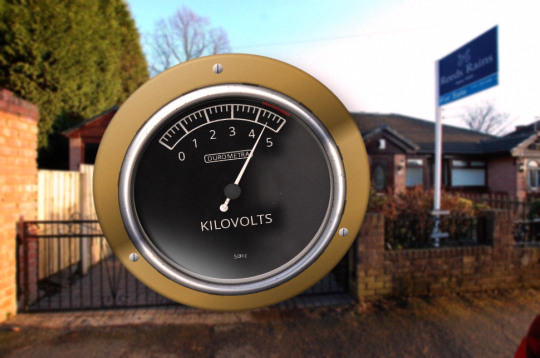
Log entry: 4.4 kV
